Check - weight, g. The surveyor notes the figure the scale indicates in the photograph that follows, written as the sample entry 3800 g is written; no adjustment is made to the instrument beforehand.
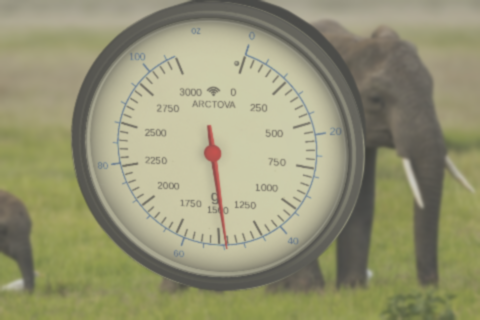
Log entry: 1450 g
